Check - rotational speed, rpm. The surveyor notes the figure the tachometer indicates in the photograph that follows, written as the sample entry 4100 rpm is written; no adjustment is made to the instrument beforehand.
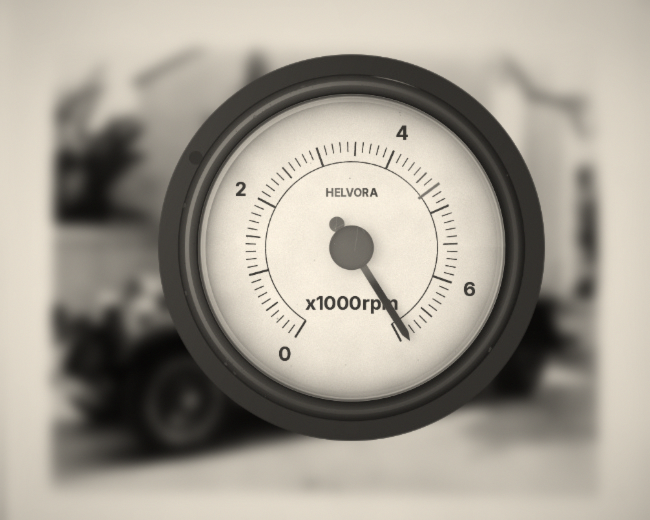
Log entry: 6900 rpm
